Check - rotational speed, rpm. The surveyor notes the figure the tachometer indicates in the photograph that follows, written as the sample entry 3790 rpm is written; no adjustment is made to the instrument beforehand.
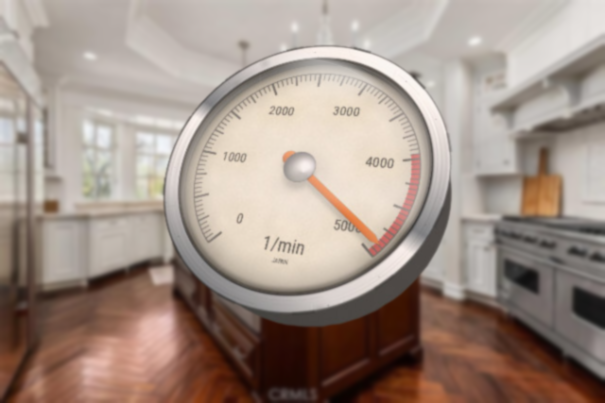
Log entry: 4900 rpm
